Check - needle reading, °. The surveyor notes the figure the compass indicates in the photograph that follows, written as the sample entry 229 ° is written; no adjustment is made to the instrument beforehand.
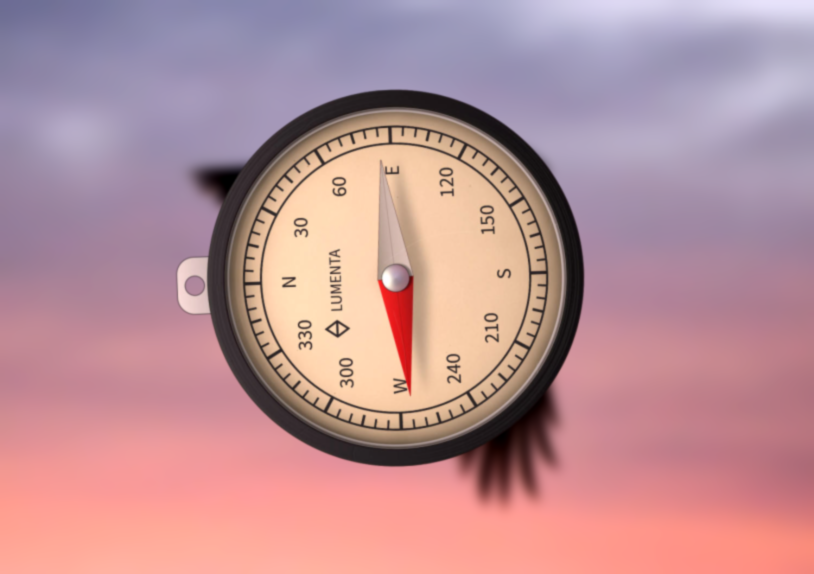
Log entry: 265 °
